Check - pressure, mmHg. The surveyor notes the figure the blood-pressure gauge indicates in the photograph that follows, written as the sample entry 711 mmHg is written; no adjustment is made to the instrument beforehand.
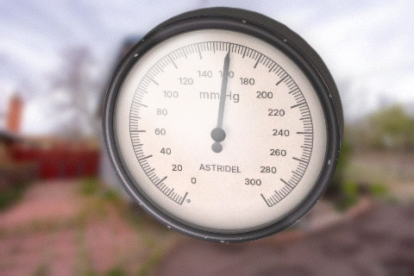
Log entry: 160 mmHg
